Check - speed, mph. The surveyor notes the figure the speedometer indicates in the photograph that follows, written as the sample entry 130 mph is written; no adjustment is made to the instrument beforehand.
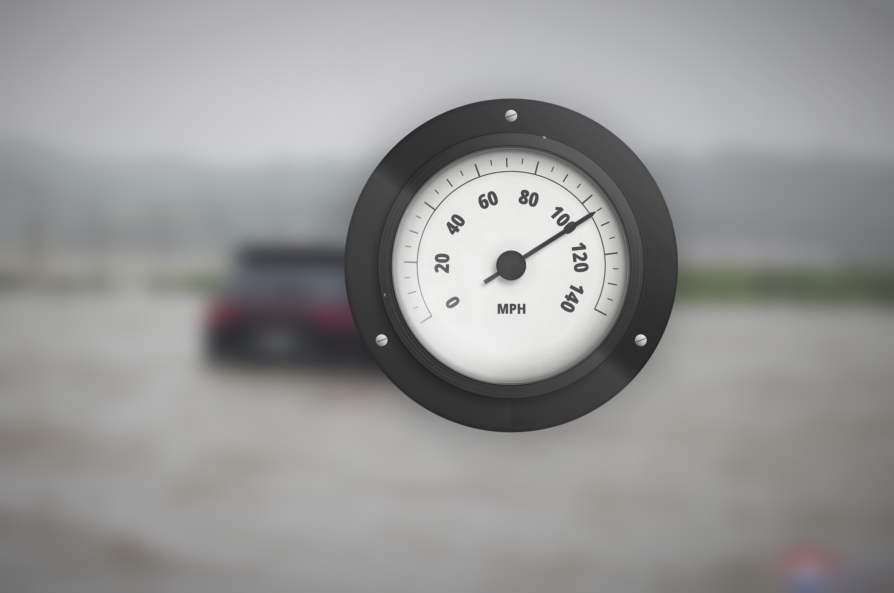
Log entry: 105 mph
